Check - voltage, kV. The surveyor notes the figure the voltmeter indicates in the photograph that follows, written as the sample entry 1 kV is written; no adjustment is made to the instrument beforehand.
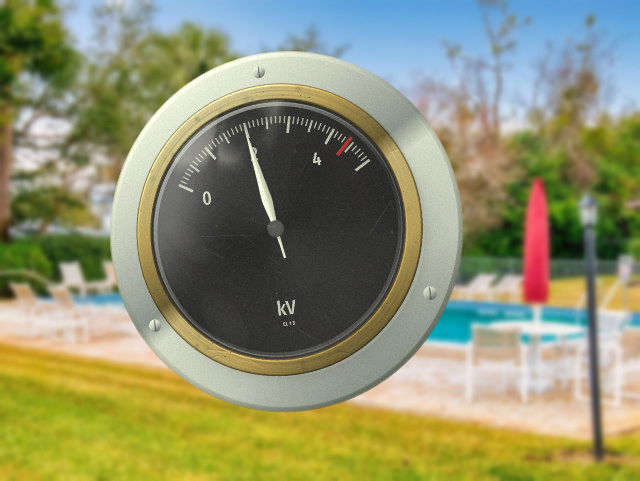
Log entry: 2 kV
